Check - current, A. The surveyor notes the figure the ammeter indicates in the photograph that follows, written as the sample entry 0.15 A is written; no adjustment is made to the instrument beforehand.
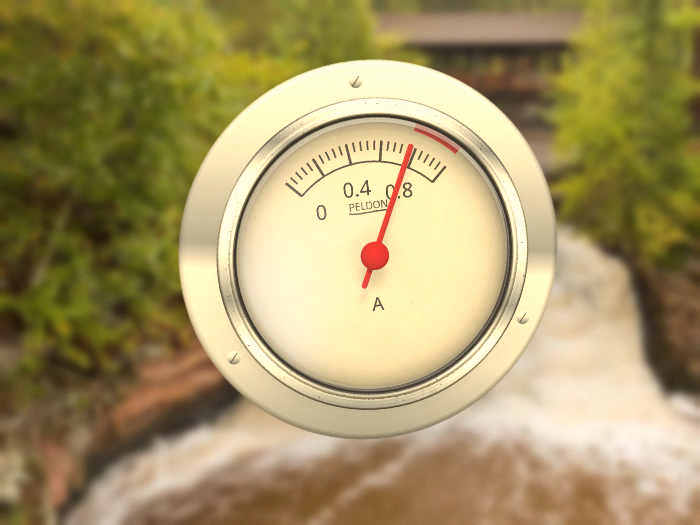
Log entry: 0.76 A
